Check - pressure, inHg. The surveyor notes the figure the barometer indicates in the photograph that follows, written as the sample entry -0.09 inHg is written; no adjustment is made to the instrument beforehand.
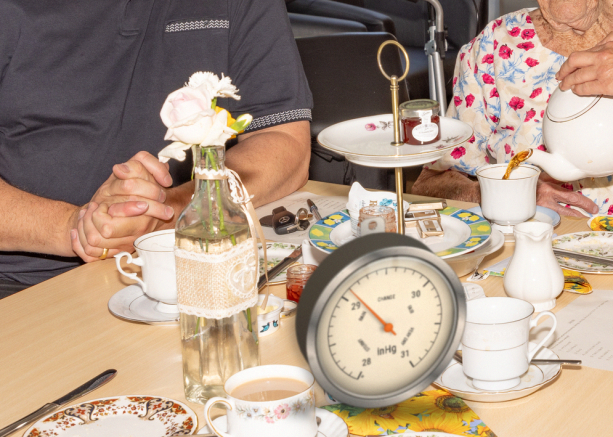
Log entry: 29.1 inHg
